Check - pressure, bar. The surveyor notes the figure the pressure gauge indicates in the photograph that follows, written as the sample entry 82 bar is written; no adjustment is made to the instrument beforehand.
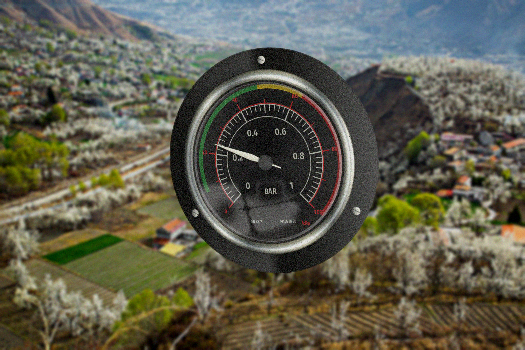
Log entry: 0.24 bar
